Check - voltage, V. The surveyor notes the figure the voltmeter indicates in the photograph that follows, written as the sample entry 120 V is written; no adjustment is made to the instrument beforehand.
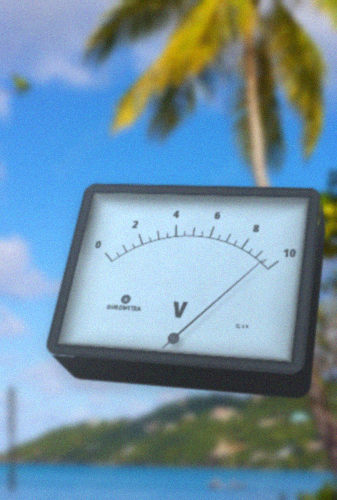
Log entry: 9.5 V
